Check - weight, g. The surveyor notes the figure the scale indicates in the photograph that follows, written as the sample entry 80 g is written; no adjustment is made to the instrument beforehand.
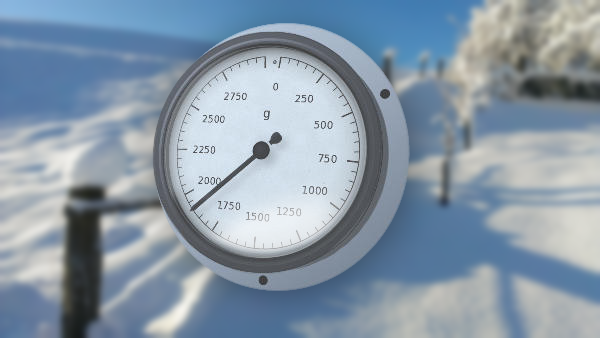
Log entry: 1900 g
